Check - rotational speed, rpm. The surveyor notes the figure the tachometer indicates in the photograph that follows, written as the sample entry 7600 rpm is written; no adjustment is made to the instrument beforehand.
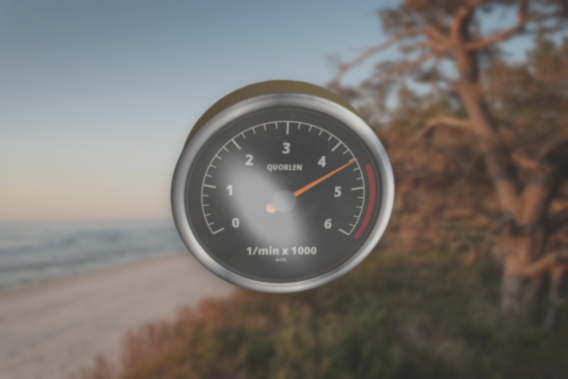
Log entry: 4400 rpm
